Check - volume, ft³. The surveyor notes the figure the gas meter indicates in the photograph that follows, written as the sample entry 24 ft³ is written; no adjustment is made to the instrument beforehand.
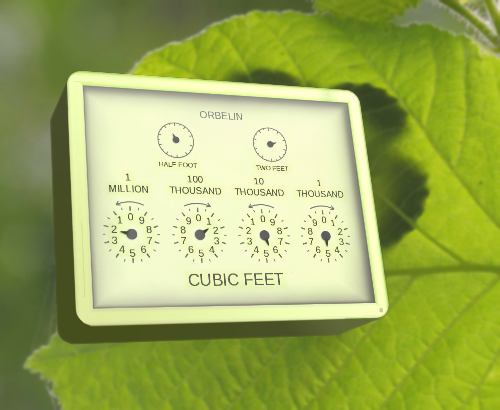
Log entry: 215500 ft³
